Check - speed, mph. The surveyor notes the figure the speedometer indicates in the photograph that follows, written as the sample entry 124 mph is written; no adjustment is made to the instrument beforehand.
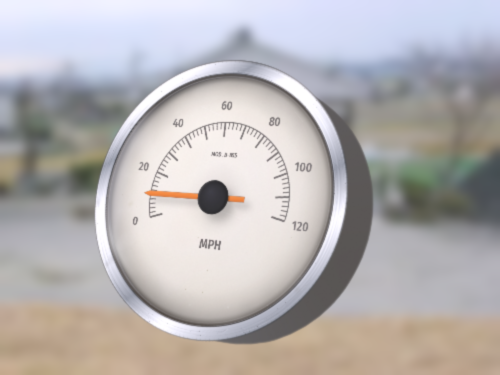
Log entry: 10 mph
